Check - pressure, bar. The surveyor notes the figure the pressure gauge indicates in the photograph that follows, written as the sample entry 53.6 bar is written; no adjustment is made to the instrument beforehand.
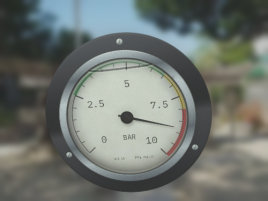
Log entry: 8.75 bar
